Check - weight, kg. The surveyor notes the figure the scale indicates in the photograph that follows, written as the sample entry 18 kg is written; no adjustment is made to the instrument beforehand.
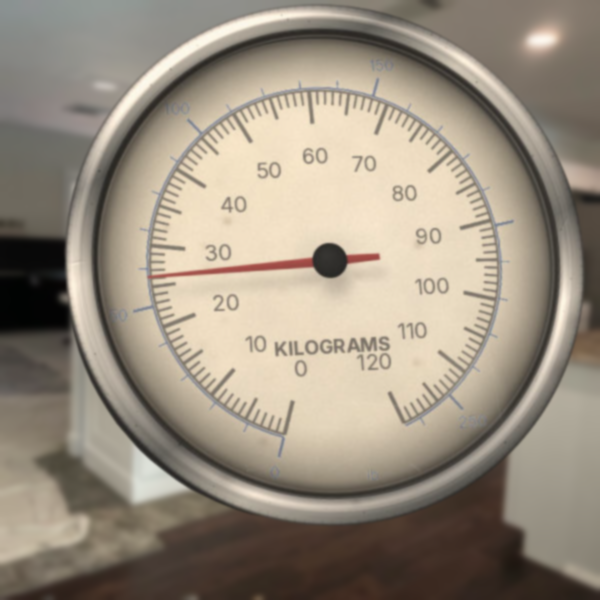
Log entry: 26 kg
